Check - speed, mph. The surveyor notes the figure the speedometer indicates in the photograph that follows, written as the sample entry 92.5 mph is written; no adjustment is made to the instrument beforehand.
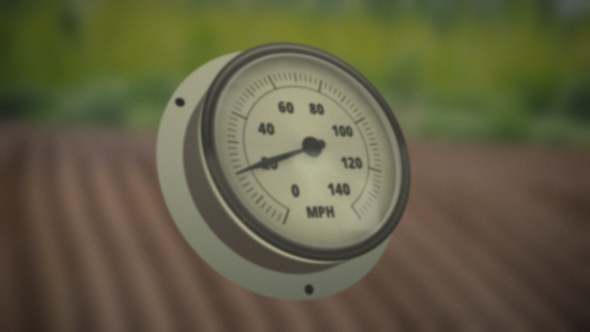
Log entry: 20 mph
